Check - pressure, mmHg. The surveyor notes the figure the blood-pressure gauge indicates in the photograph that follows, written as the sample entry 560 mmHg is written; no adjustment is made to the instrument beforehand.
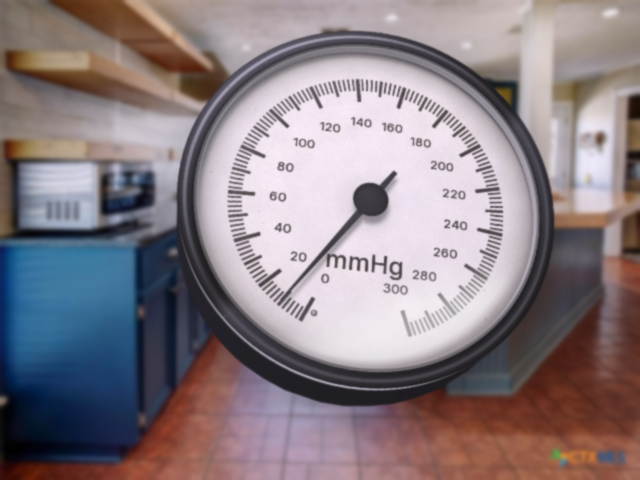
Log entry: 10 mmHg
